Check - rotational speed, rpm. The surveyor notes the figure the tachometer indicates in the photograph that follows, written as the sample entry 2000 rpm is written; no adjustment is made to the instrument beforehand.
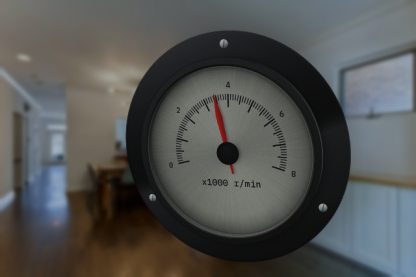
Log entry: 3500 rpm
